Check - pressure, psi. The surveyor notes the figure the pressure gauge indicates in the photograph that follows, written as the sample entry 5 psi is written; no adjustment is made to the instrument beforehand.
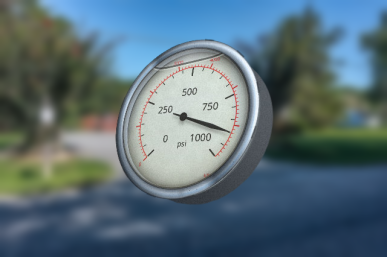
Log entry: 900 psi
